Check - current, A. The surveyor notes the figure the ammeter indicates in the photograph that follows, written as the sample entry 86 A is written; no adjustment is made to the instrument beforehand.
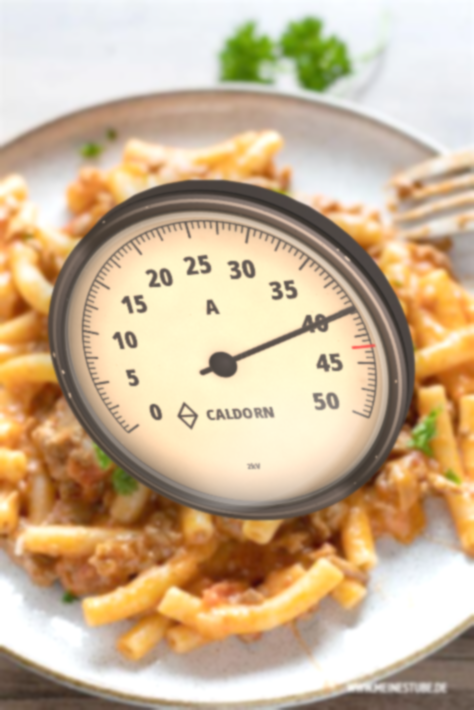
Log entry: 40 A
